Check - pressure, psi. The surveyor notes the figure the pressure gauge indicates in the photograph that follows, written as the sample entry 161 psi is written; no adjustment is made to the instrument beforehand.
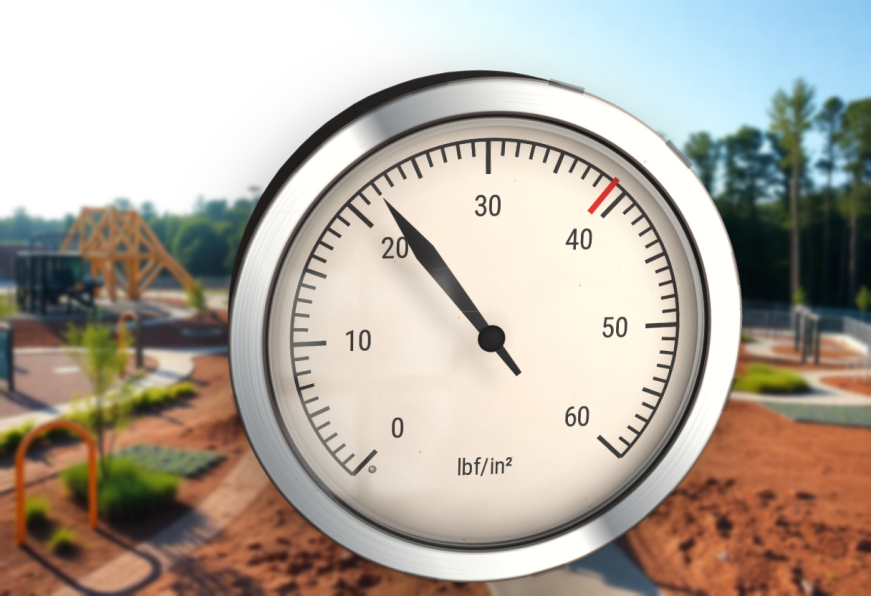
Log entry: 22 psi
